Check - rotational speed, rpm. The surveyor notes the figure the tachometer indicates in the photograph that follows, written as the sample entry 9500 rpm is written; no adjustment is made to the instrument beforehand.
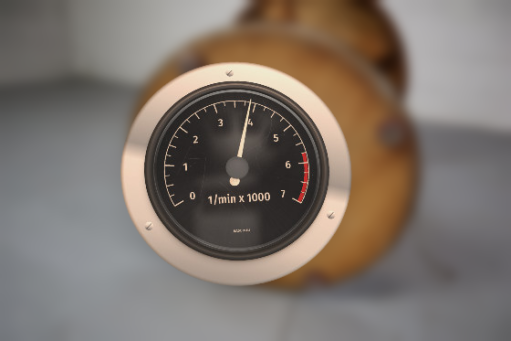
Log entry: 3875 rpm
